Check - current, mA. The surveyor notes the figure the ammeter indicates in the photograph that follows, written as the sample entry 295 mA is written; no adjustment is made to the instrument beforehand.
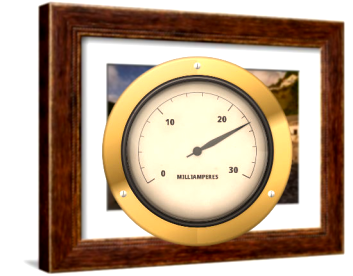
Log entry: 23 mA
